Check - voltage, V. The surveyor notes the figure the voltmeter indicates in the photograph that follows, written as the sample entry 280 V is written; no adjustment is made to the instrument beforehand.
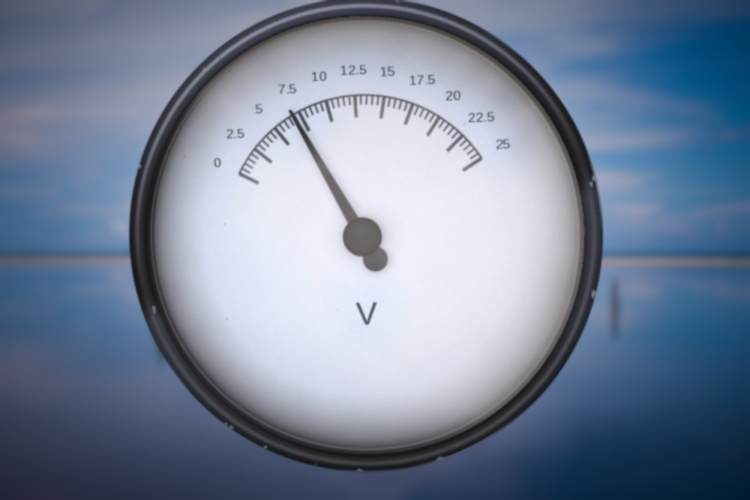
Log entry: 7 V
